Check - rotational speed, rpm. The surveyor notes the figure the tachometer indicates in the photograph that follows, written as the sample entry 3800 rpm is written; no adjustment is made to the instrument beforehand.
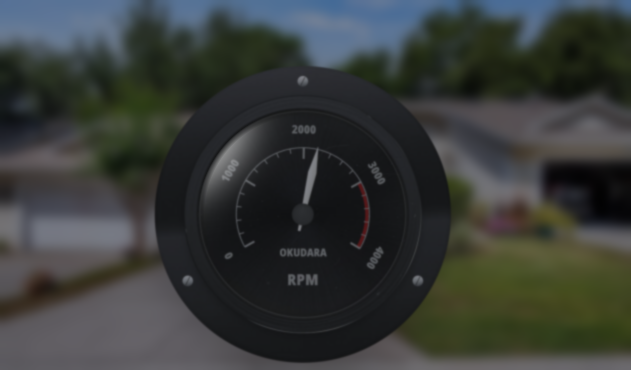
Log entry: 2200 rpm
